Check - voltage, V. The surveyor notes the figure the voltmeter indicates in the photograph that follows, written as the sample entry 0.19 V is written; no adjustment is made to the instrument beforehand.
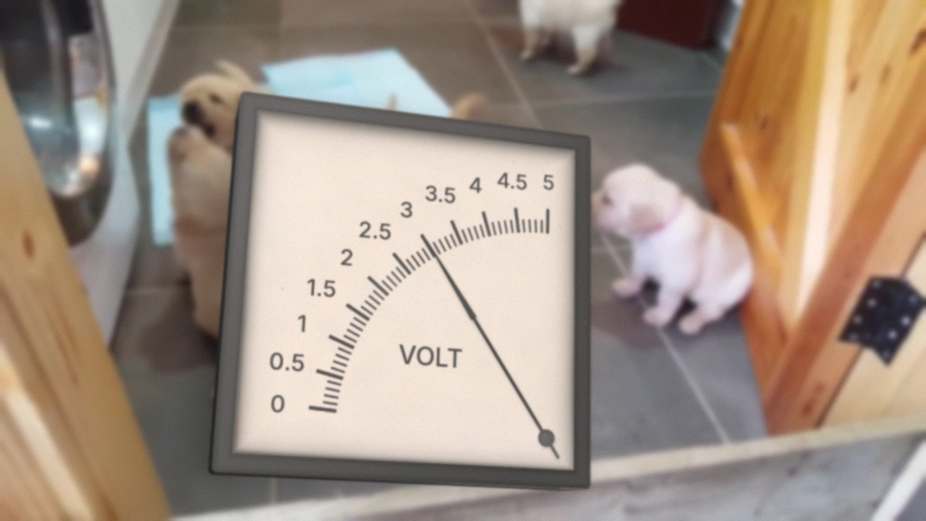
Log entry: 3 V
